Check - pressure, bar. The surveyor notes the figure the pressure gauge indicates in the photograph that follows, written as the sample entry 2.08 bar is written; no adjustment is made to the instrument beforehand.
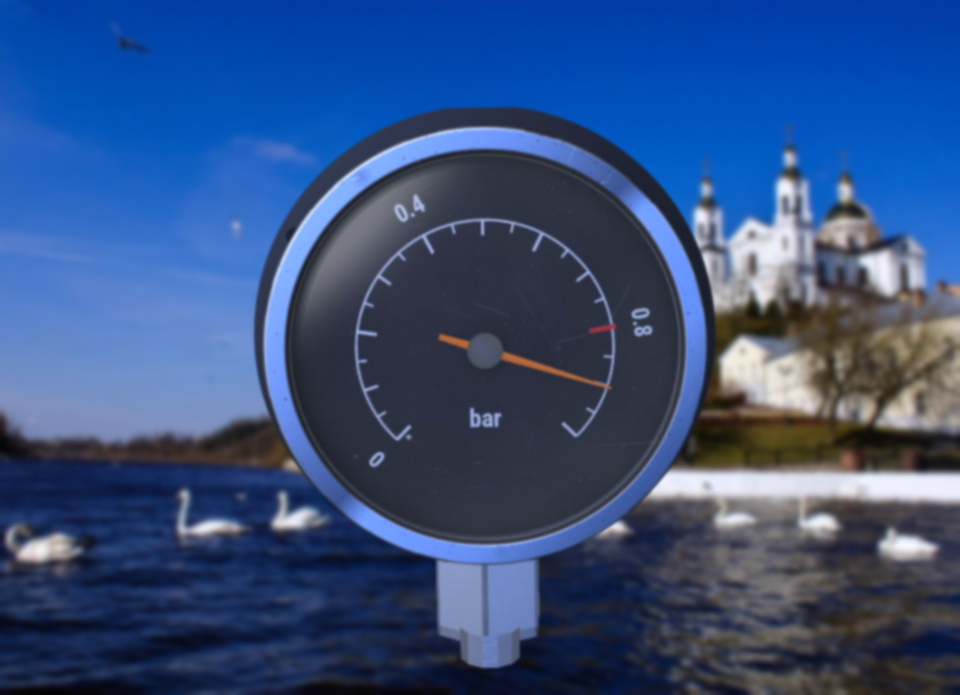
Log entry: 0.9 bar
